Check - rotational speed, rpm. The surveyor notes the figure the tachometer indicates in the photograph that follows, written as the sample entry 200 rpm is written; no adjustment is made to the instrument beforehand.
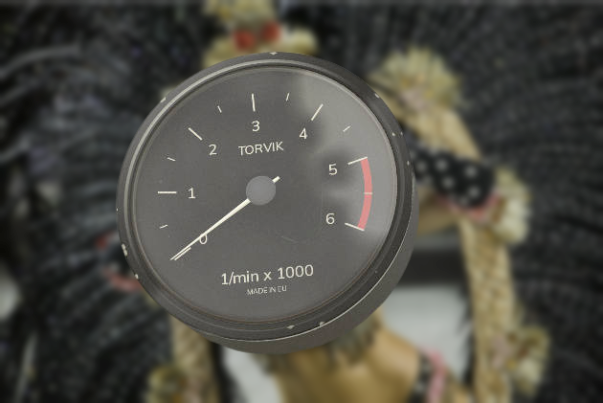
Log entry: 0 rpm
